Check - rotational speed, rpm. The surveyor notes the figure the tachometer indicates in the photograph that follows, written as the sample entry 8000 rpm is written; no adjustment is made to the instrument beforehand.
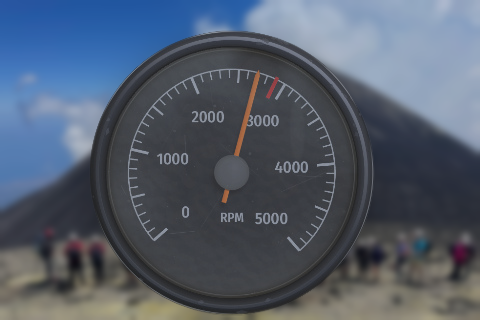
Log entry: 2700 rpm
